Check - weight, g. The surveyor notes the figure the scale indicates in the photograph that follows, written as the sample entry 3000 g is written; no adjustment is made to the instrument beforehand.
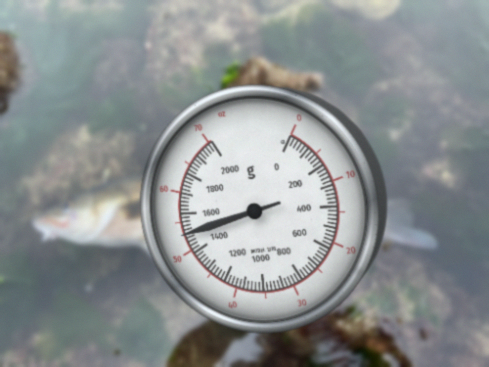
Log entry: 1500 g
